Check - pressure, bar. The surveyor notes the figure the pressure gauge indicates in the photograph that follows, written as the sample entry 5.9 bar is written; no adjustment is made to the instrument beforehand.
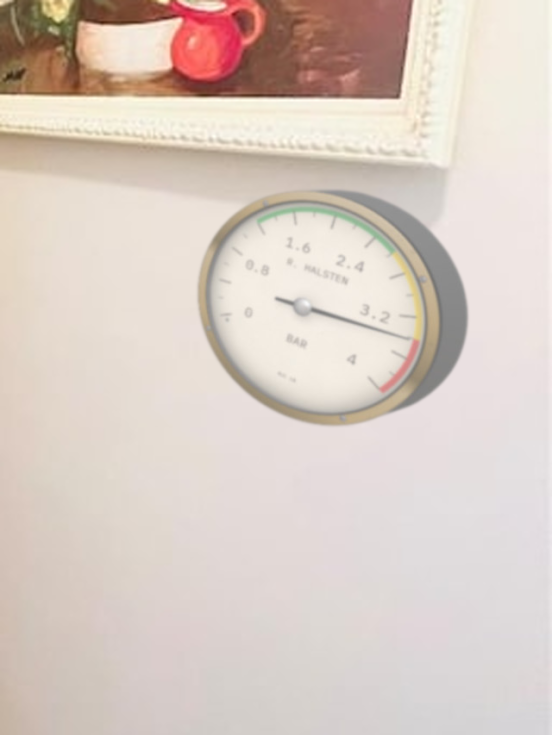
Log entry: 3.4 bar
